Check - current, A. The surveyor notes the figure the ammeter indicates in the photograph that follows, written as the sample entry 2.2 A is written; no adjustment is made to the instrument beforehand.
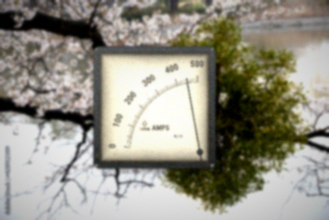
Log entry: 450 A
